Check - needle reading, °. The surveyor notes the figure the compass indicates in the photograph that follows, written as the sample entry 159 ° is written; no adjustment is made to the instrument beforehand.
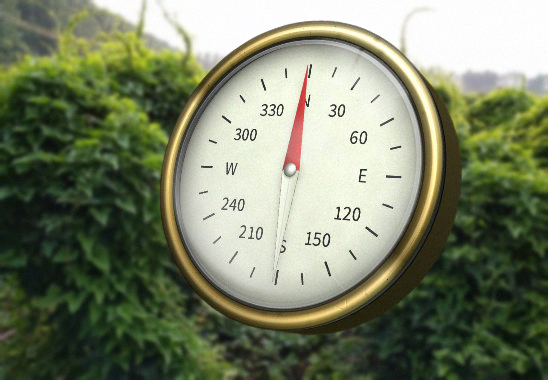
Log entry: 0 °
